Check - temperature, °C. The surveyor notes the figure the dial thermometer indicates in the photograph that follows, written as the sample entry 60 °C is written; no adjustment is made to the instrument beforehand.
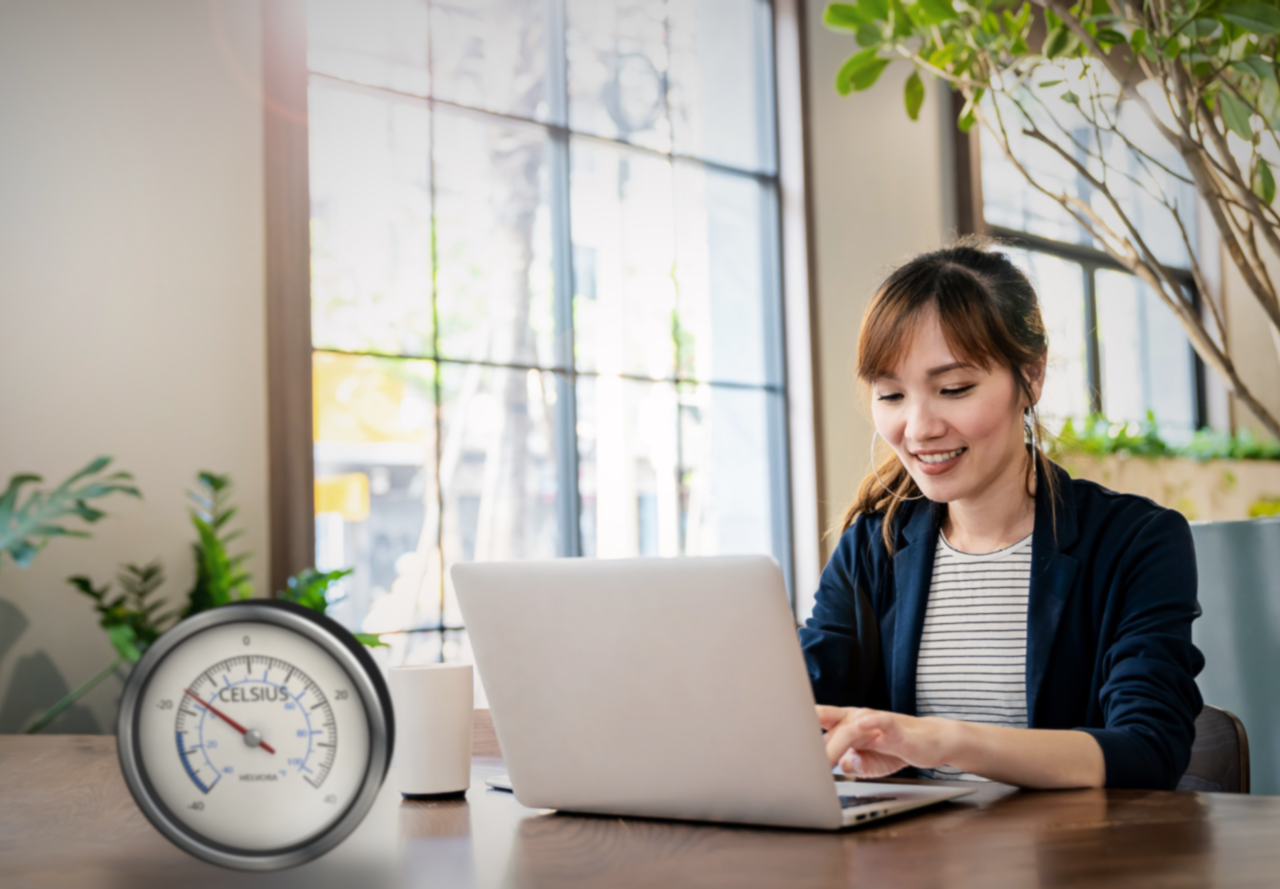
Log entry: -15 °C
